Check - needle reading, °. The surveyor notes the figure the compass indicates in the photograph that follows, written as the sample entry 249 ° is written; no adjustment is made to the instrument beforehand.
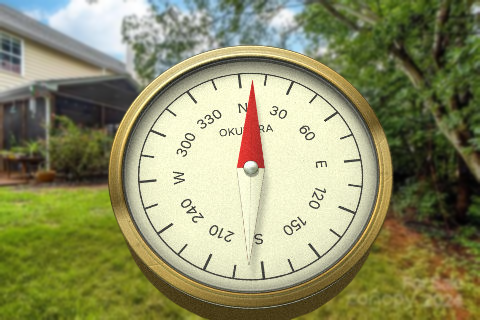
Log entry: 7.5 °
